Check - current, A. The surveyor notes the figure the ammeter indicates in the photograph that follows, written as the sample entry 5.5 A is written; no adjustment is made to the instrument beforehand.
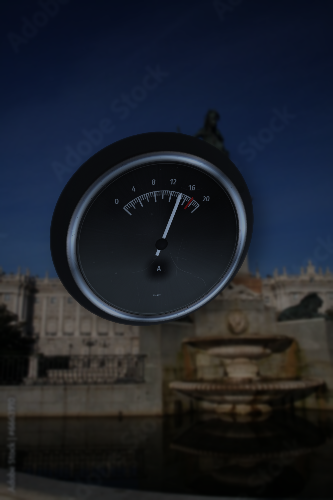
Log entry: 14 A
